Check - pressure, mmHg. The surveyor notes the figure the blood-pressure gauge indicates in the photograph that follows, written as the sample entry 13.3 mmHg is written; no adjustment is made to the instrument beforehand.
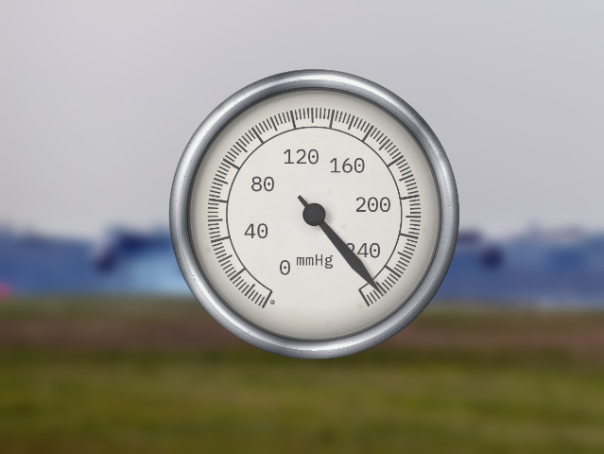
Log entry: 252 mmHg
